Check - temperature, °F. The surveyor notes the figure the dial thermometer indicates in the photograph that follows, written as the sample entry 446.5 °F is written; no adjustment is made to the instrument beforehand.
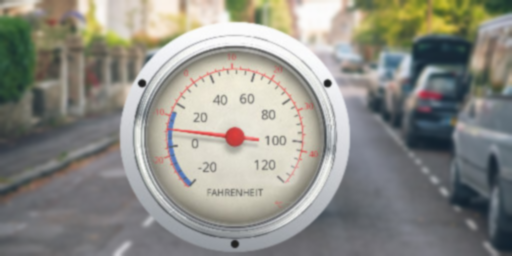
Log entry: 8 °F
